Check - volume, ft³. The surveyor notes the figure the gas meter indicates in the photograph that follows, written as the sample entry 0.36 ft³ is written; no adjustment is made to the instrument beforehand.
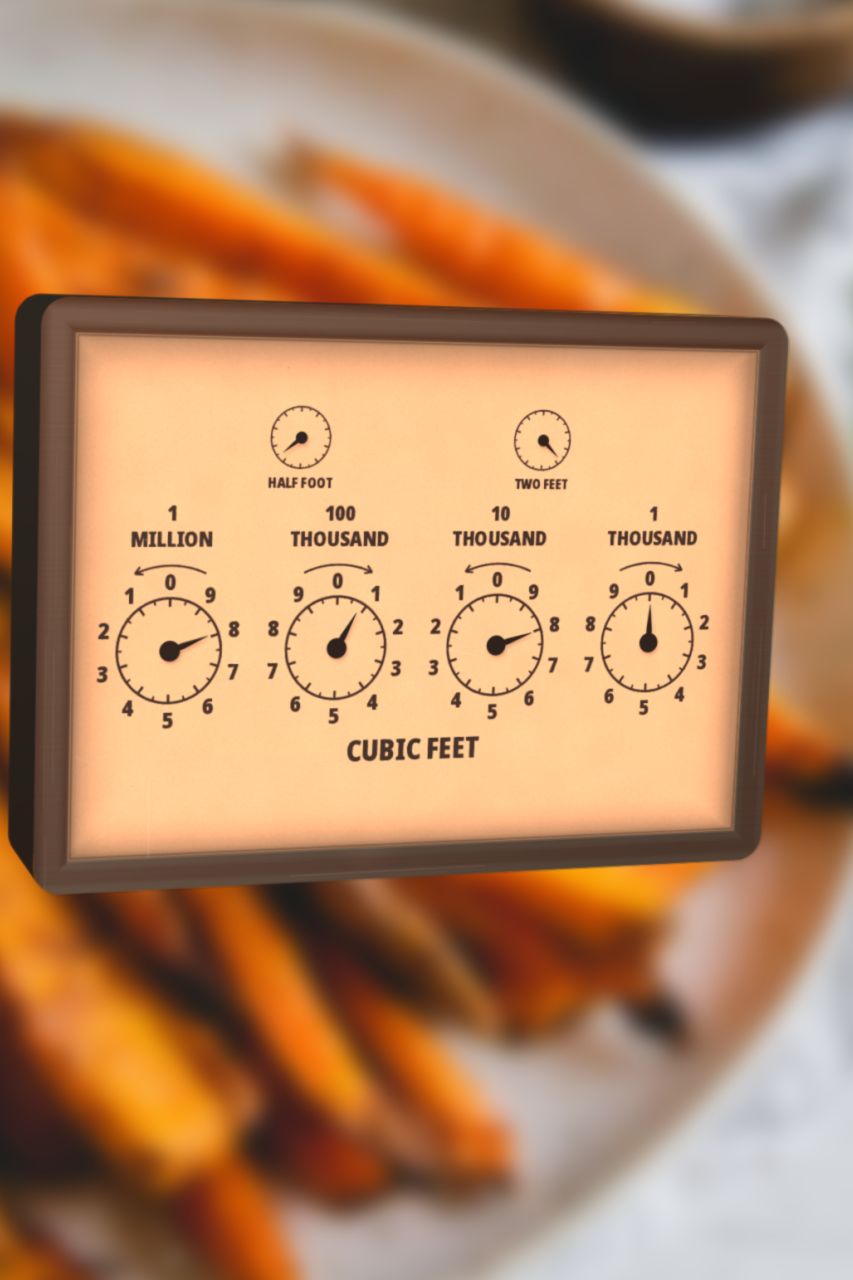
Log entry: 808000 ft³
